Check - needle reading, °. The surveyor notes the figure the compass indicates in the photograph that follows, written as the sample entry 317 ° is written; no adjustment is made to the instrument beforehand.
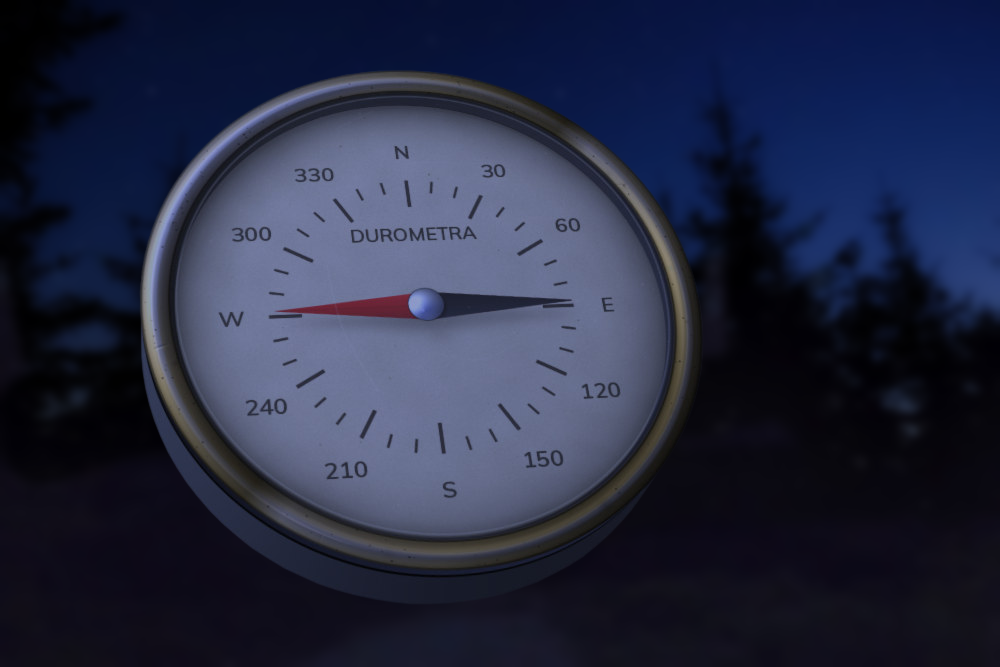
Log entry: 270 °
